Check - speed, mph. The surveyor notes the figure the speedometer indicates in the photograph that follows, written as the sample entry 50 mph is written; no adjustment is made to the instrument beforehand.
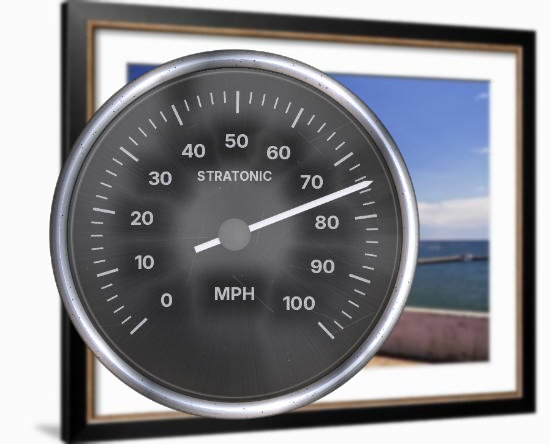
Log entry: 75 mph
